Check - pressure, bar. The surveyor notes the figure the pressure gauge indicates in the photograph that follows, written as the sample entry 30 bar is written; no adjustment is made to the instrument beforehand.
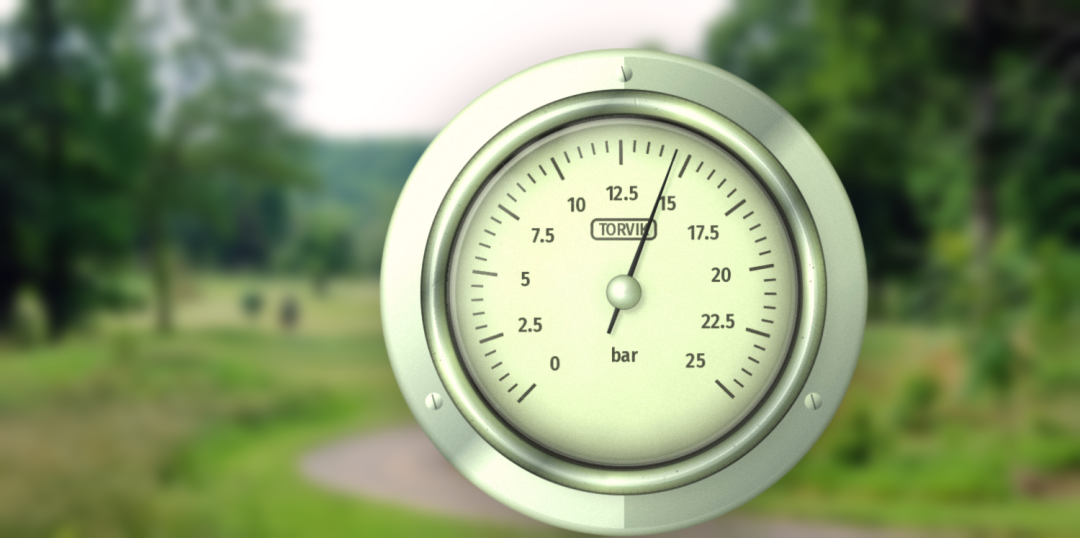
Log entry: 14.5 bar
